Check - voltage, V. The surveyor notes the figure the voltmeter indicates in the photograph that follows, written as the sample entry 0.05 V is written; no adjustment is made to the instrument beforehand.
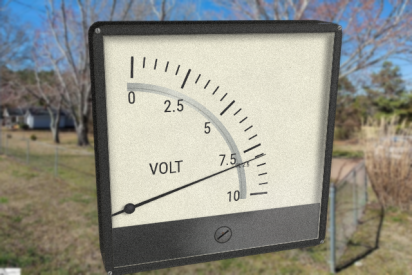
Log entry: 8 V
